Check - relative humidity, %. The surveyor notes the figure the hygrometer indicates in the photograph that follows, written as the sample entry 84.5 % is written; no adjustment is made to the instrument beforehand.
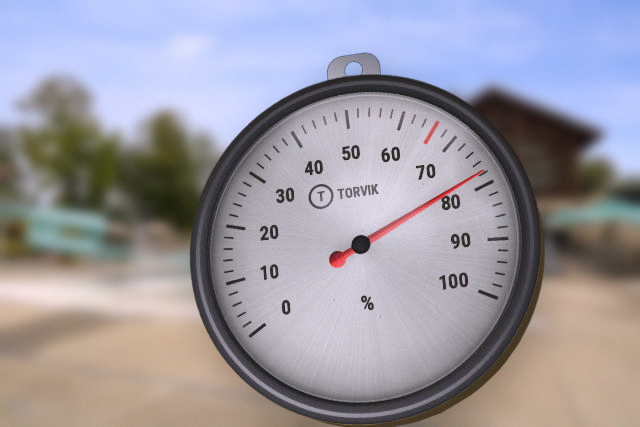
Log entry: 78 %
